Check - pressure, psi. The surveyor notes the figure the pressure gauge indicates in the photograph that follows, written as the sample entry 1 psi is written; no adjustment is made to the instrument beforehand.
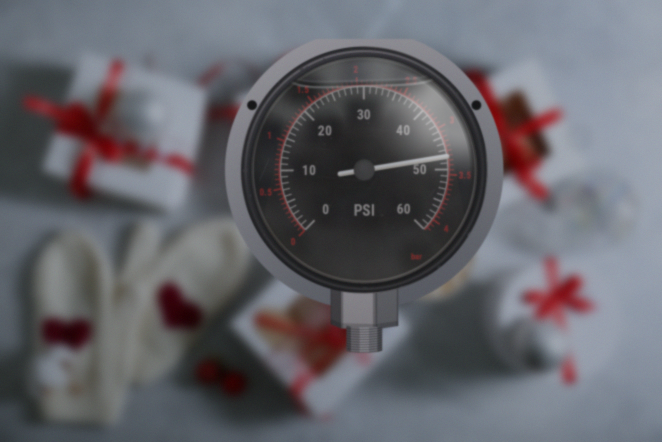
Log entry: 48 psi
